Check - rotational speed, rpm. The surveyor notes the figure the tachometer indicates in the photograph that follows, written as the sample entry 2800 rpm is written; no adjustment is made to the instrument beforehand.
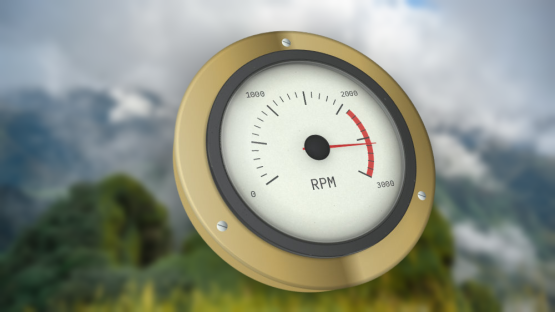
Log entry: 2600 rpm
